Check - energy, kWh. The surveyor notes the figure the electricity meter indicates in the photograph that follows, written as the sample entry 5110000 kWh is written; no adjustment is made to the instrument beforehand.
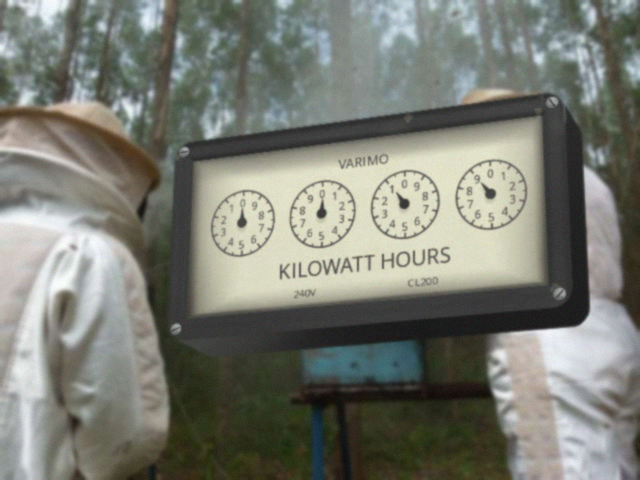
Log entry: 9 kWh
